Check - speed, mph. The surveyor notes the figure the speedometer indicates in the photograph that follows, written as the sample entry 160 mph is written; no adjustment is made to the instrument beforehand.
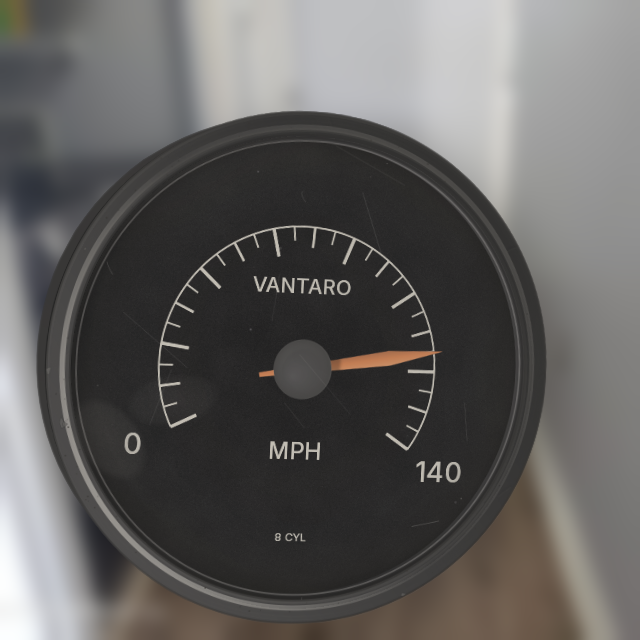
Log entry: 115 mph
